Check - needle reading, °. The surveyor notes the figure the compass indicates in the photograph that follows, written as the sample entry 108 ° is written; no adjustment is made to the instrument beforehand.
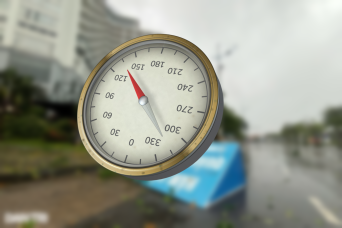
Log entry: 135 °
